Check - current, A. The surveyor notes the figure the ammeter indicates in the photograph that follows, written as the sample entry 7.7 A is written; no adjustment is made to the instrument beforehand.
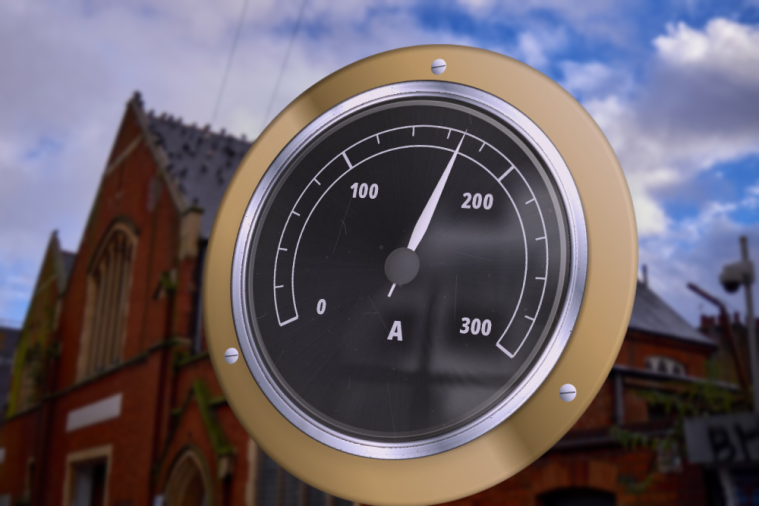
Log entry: 170 A
